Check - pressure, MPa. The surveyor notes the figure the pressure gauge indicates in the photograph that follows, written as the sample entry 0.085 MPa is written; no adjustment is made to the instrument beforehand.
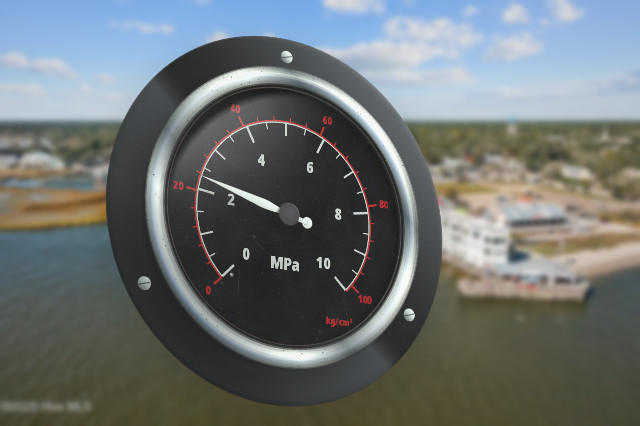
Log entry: 2.25 MPa
